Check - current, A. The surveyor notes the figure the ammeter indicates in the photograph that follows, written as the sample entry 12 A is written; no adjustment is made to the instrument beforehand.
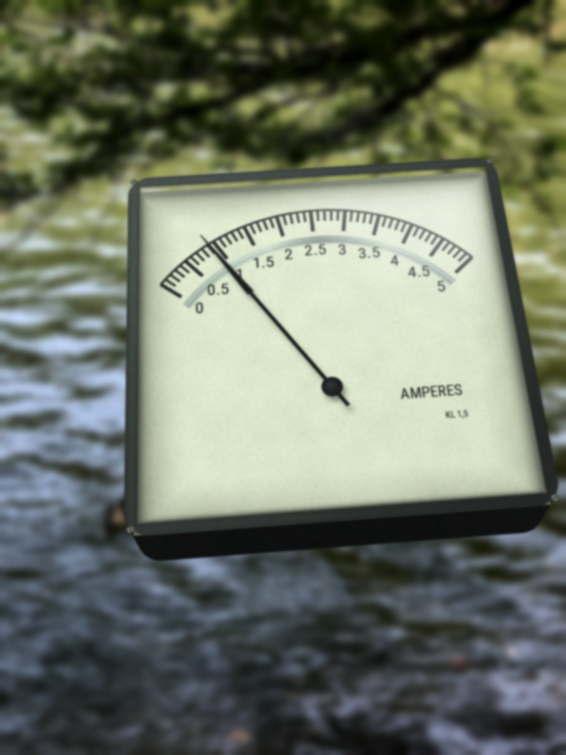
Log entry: 0.9 A
